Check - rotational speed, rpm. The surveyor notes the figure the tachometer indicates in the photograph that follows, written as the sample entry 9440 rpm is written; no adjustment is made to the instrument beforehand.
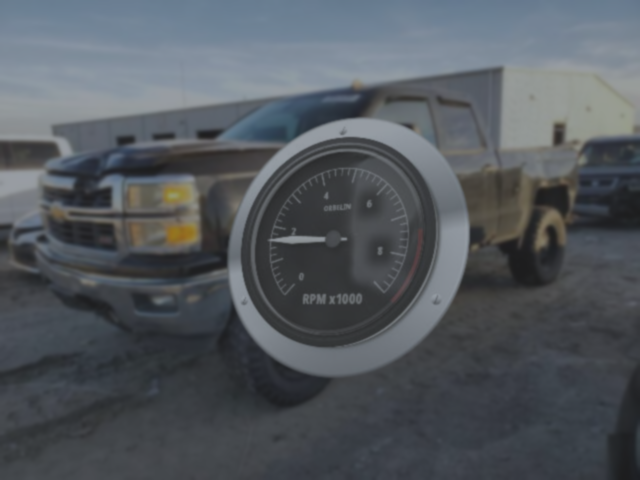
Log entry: 1600 rpm
